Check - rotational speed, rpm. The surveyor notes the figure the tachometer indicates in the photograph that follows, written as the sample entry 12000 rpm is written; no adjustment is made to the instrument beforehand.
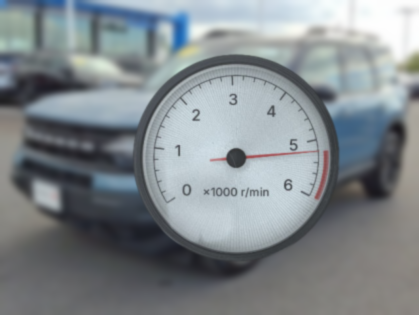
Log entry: 5200 rpm
